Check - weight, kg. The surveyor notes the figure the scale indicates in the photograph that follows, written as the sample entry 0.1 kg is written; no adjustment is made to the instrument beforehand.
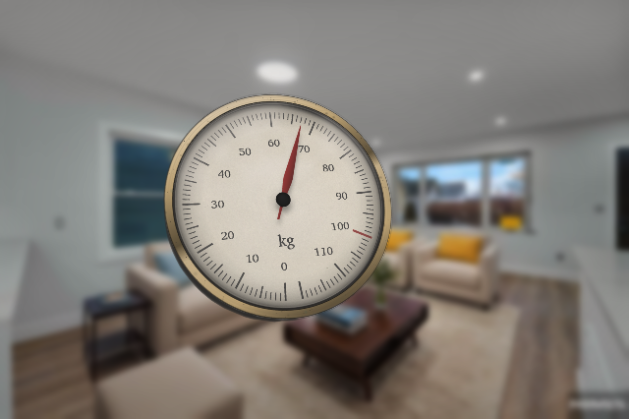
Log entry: 67 kg
